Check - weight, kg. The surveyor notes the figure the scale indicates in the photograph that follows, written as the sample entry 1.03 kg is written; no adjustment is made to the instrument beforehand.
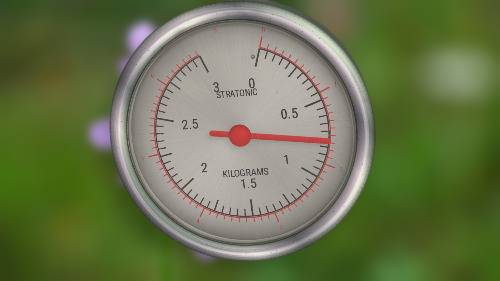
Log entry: 0.75 kg
